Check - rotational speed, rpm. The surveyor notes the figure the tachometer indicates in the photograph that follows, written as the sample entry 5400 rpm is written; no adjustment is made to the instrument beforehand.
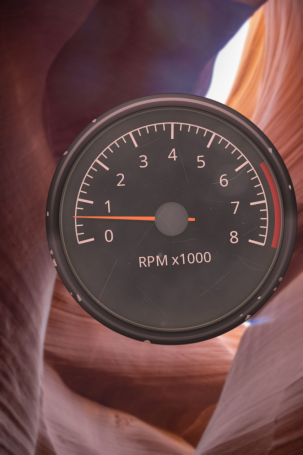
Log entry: 600 rpm
